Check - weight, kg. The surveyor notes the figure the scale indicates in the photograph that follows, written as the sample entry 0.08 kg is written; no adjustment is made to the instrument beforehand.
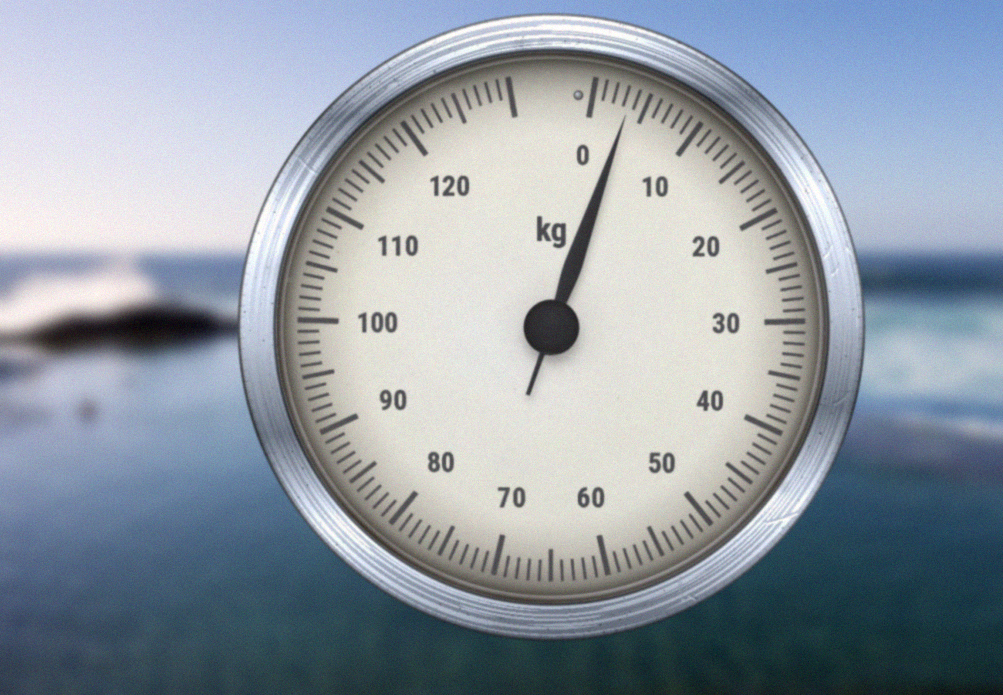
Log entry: 3.5 kg
